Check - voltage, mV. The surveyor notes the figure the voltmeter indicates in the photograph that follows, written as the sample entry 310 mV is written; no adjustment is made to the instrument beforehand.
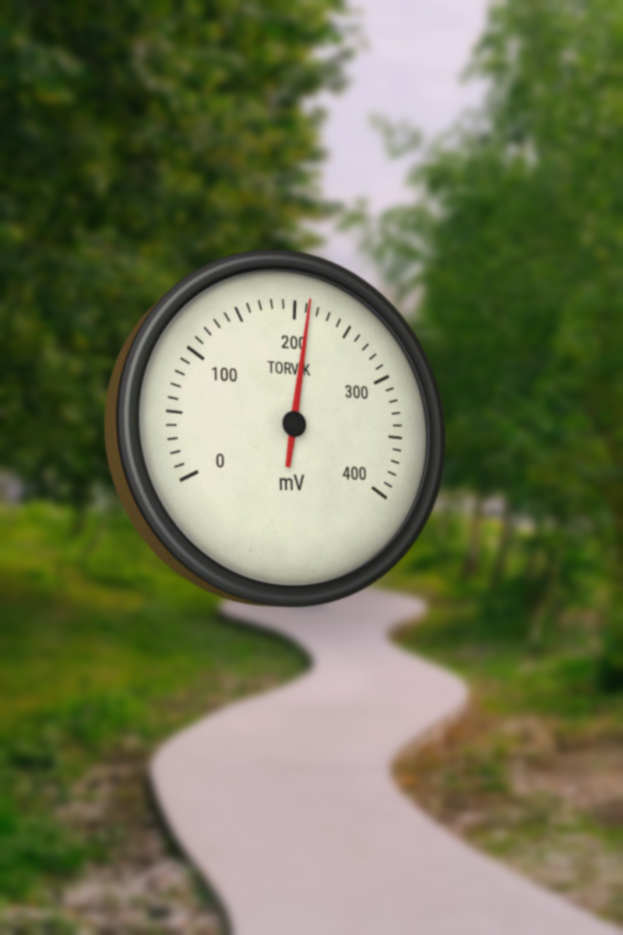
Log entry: 210 mV
